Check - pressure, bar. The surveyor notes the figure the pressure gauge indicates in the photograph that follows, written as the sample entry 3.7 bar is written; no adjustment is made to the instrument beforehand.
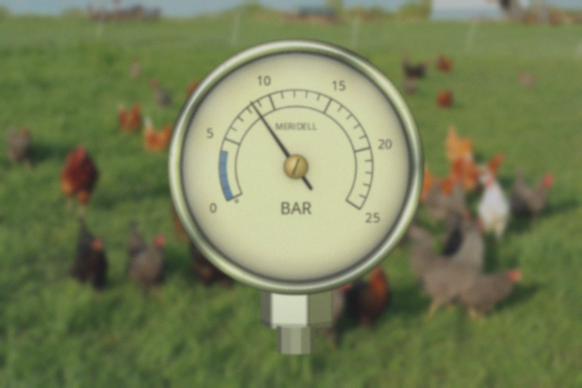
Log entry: 8.5 bar
